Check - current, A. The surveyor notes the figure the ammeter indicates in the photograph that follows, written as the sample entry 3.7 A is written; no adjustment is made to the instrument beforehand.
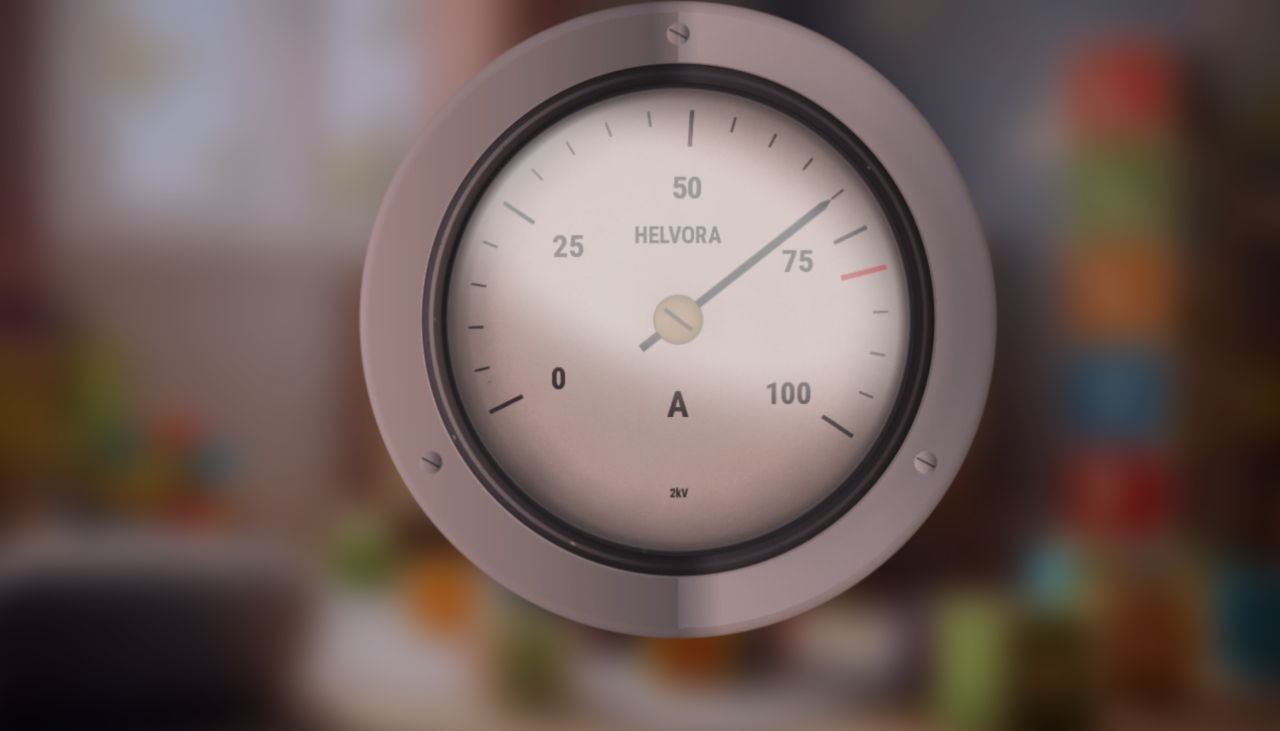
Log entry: 70 A
